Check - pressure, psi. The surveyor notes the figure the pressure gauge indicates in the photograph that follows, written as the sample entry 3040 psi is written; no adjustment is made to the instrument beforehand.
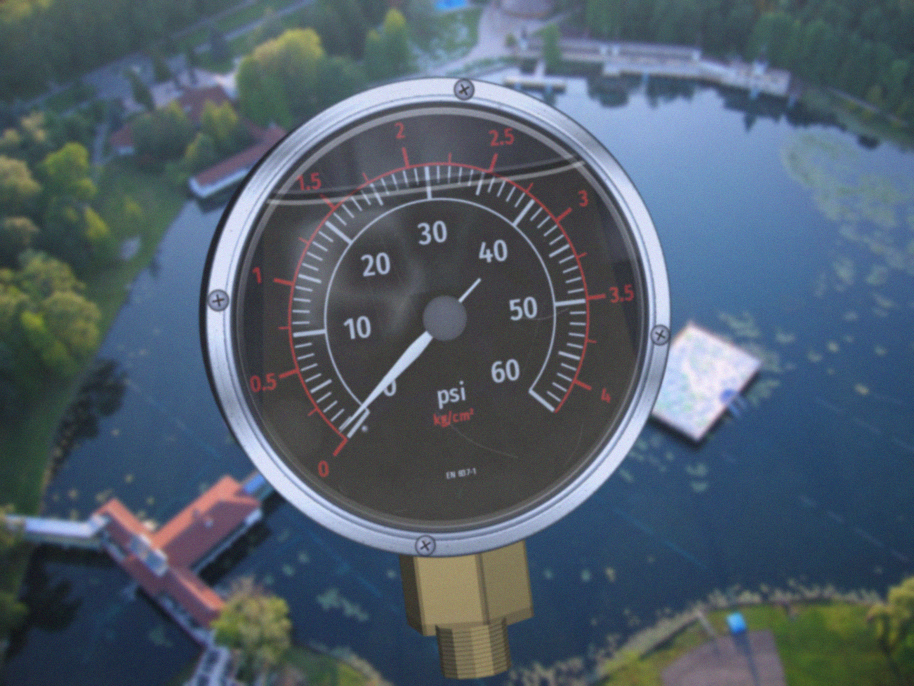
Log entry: 1 psi
